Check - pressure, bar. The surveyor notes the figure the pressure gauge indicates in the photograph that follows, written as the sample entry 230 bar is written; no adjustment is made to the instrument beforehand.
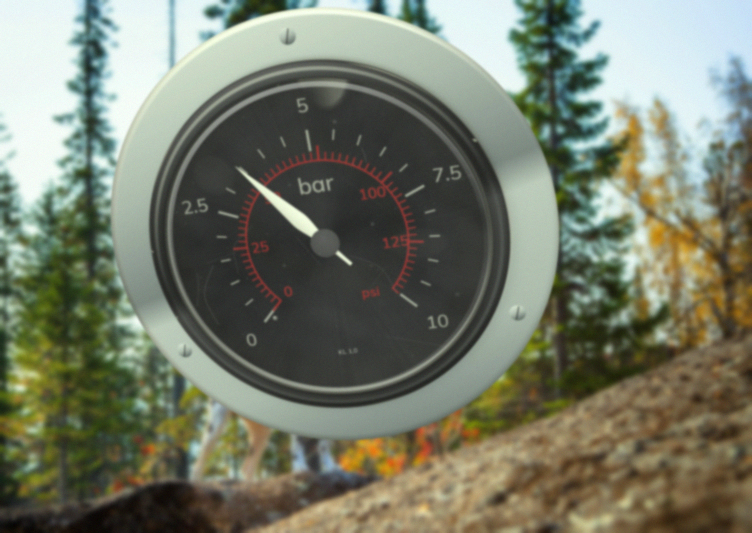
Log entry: 3.5 bar
